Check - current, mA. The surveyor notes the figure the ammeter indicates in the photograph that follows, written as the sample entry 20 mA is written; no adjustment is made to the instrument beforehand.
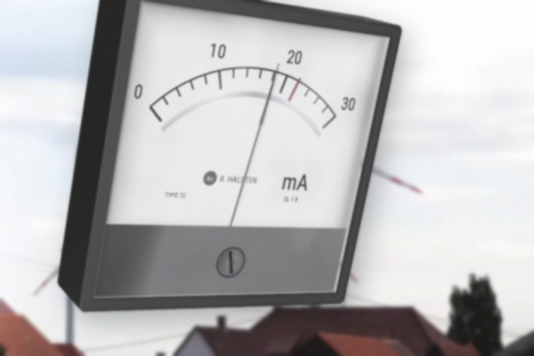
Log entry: 18 mA
